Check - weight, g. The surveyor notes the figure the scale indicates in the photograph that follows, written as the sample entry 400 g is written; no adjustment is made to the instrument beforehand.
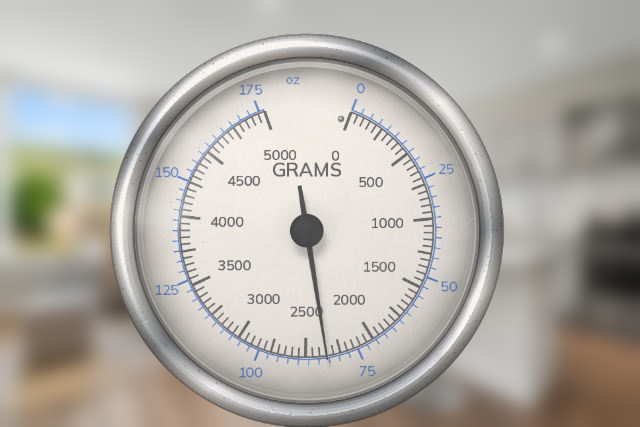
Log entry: 2350 g
